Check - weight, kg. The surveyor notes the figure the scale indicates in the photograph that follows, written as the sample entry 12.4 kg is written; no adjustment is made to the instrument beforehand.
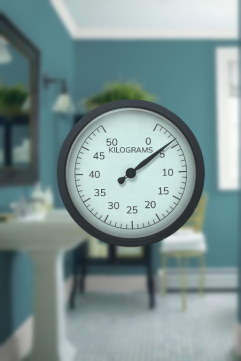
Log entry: 4 kg
